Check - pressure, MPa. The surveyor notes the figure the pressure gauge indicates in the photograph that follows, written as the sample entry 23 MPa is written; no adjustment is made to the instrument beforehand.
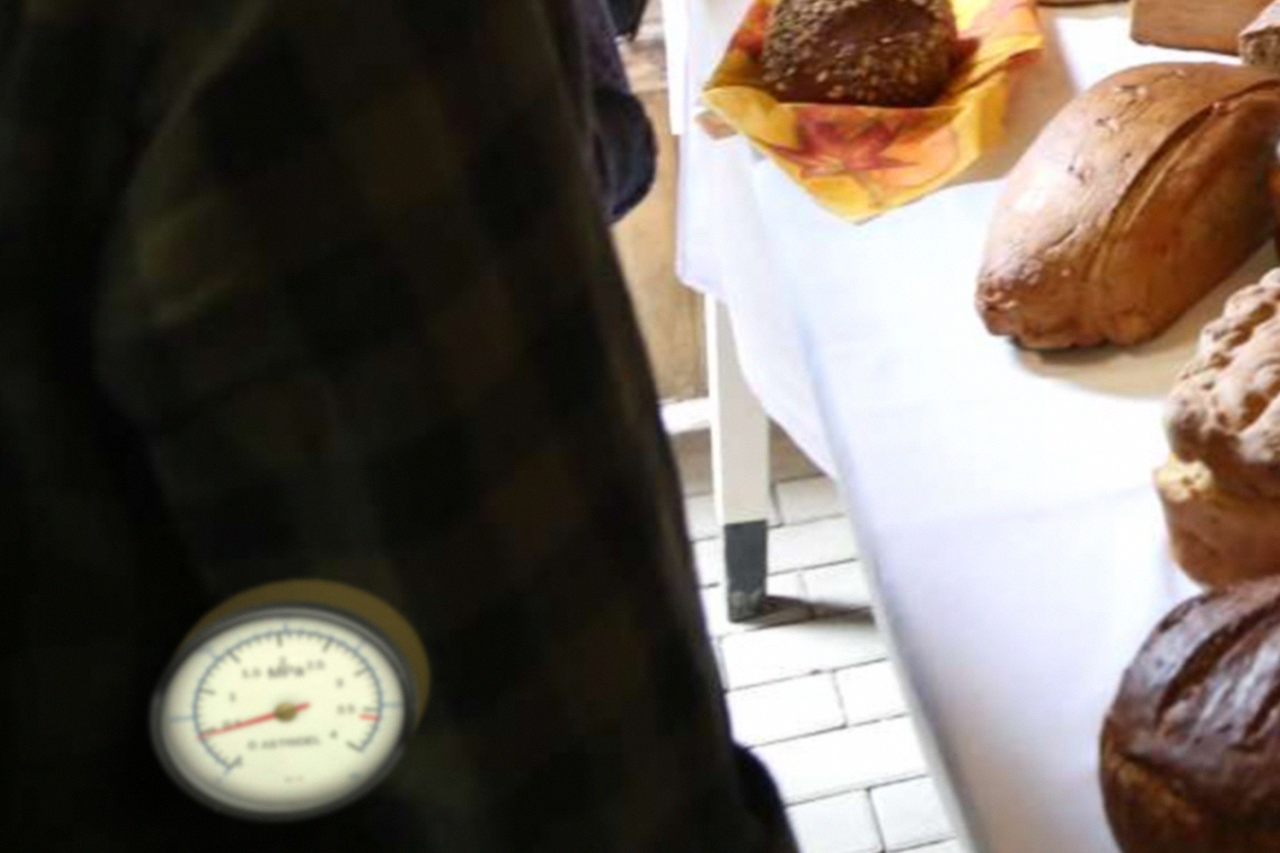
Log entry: 0.5 MPa
